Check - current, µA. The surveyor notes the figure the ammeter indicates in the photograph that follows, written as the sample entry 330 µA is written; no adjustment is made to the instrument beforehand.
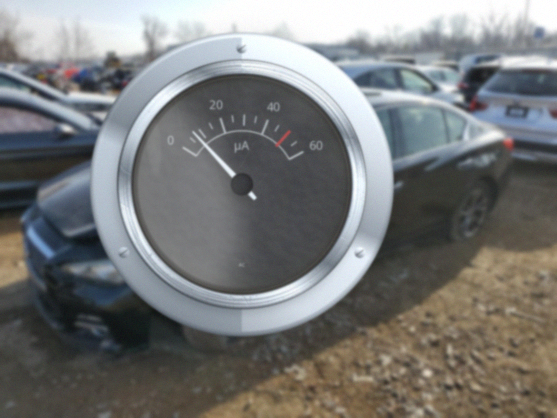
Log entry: 7.5 µA
